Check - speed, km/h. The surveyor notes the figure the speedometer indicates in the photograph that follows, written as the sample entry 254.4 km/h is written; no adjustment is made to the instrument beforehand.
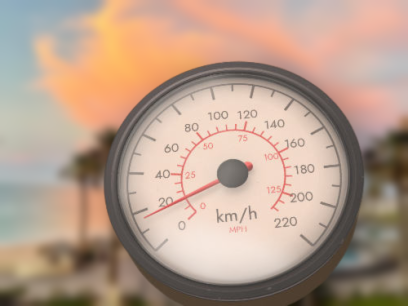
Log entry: 15 km/h
